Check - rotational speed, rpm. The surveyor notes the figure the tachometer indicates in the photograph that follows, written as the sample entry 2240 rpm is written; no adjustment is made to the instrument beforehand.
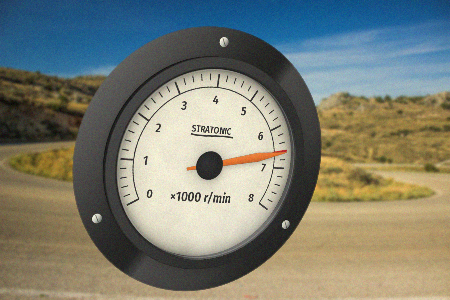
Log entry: 6600 rpm
